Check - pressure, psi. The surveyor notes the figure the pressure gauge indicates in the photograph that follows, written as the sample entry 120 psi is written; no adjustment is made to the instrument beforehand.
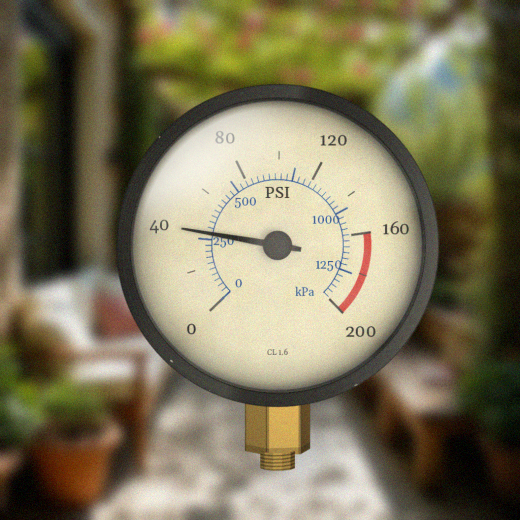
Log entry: 40 psi
